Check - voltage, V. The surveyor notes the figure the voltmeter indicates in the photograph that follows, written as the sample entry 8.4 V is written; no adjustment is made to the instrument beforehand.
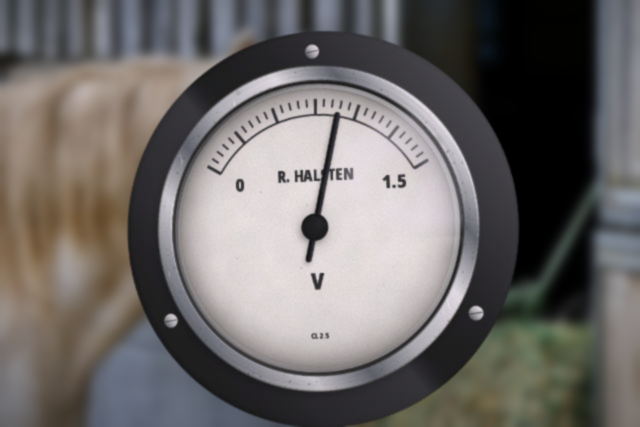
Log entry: 0.9 V
